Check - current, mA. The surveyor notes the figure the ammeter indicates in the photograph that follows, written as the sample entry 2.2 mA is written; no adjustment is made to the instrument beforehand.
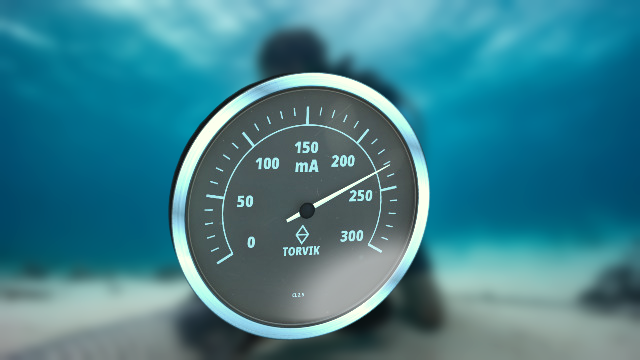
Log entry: 230 mA
